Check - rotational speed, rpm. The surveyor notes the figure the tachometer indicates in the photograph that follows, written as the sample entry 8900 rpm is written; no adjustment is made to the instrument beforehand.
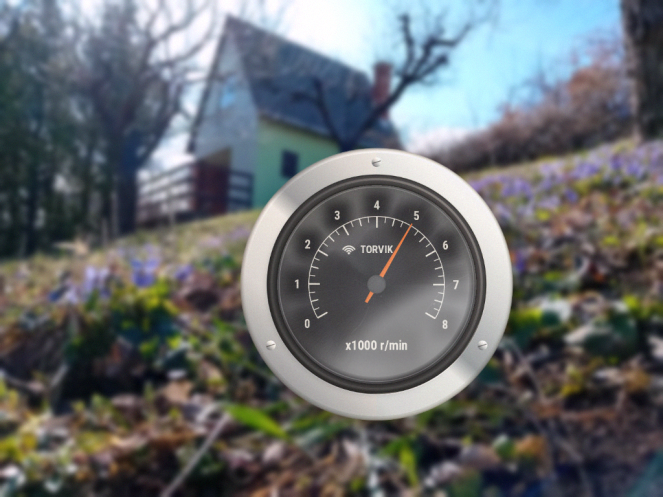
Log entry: 5000 rpm
